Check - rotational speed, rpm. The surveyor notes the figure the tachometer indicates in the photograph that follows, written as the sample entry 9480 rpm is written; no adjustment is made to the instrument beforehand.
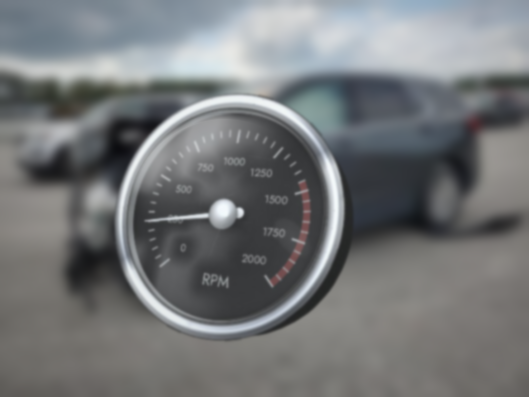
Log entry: 250 rpm
